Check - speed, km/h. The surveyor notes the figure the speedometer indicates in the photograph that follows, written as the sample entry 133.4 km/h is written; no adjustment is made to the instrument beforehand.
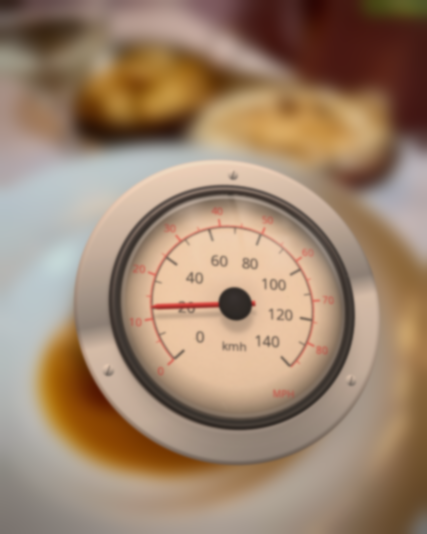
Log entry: 20 km/h
